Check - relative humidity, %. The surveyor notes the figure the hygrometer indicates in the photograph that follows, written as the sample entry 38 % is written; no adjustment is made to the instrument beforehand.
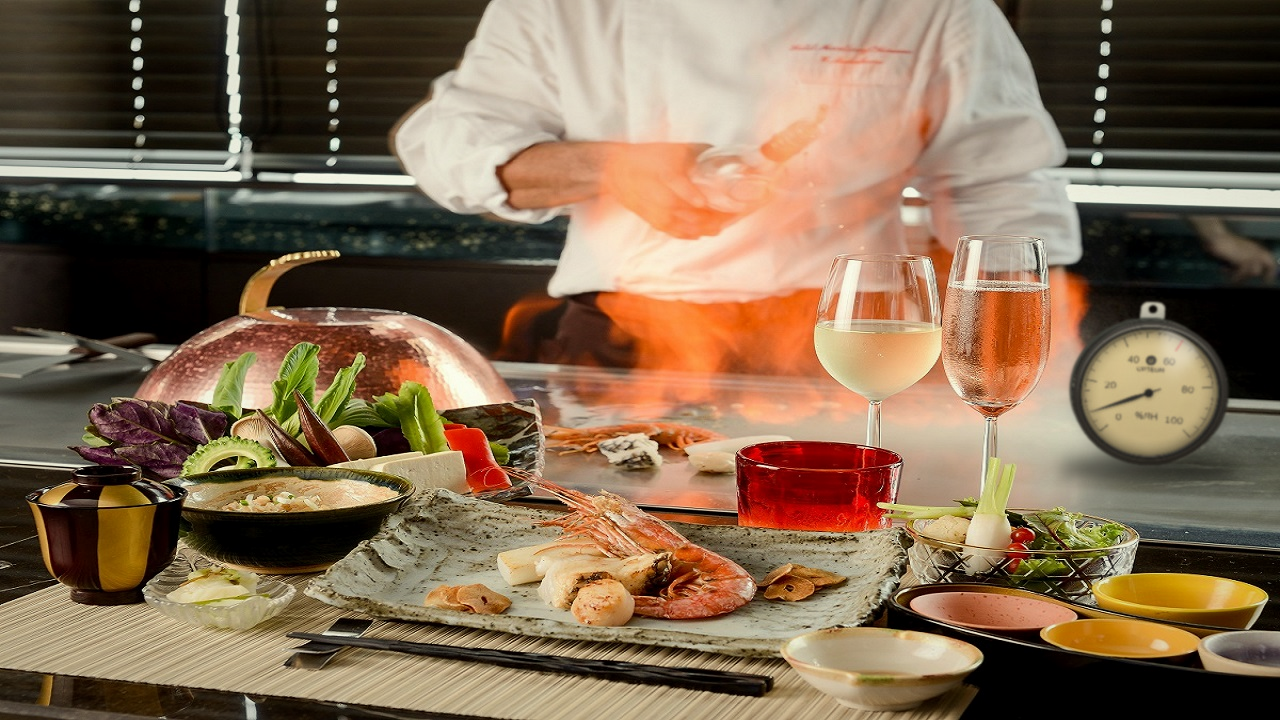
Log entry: 8 %
